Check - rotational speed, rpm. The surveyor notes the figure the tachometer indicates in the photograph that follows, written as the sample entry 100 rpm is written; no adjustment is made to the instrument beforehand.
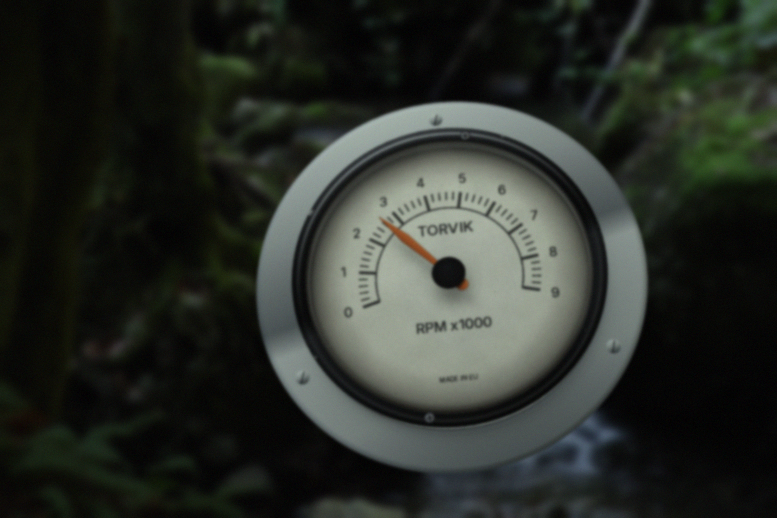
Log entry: 2600 rpm
